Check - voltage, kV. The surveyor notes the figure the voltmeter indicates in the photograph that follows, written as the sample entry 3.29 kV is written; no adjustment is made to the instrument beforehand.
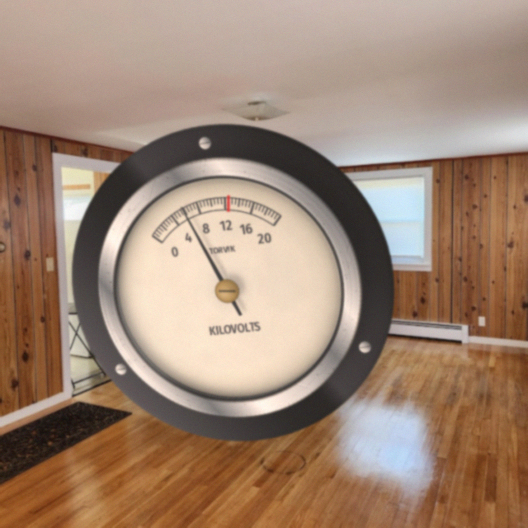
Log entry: 6 kV
